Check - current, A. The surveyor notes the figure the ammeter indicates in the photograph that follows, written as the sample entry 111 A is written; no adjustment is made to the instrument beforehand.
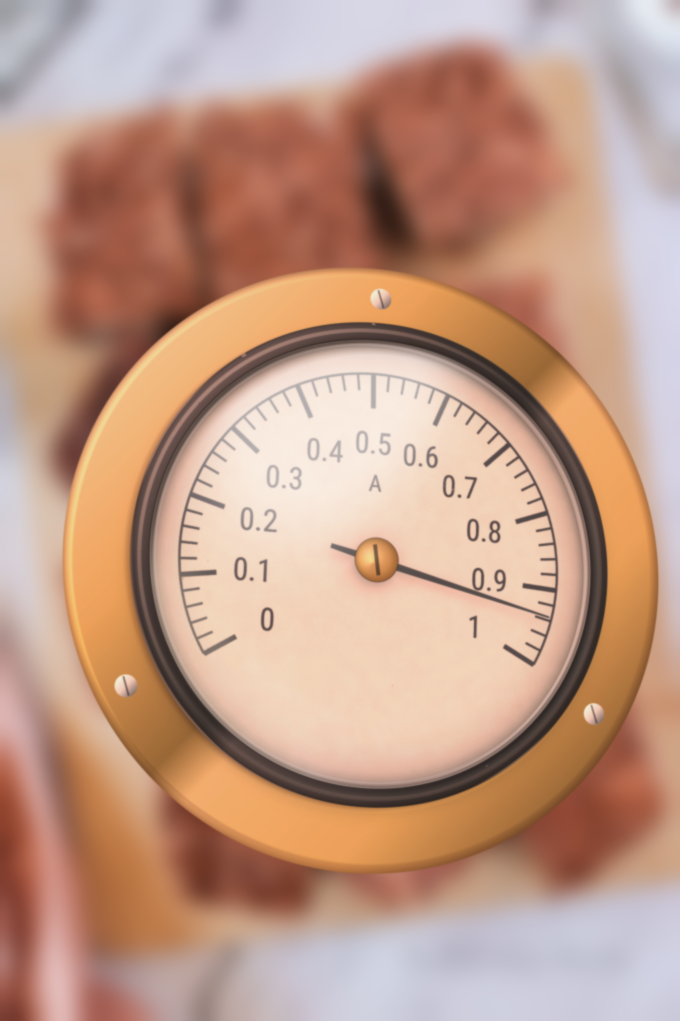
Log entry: 0.94 A
